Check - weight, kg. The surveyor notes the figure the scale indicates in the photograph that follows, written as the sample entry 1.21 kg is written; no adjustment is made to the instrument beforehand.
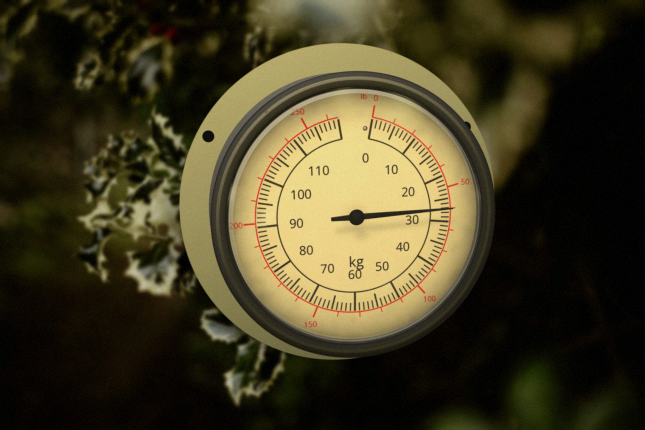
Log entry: 27 kg
